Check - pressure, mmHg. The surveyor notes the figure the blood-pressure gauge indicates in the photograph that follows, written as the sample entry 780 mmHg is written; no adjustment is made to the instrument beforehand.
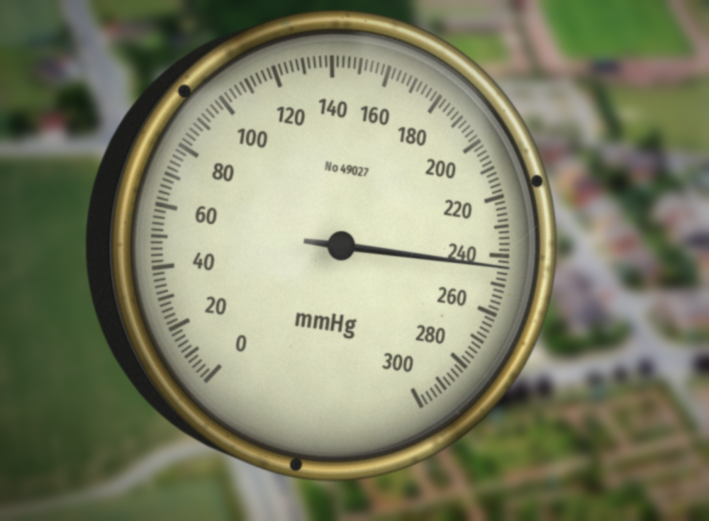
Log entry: 244 mmHg
